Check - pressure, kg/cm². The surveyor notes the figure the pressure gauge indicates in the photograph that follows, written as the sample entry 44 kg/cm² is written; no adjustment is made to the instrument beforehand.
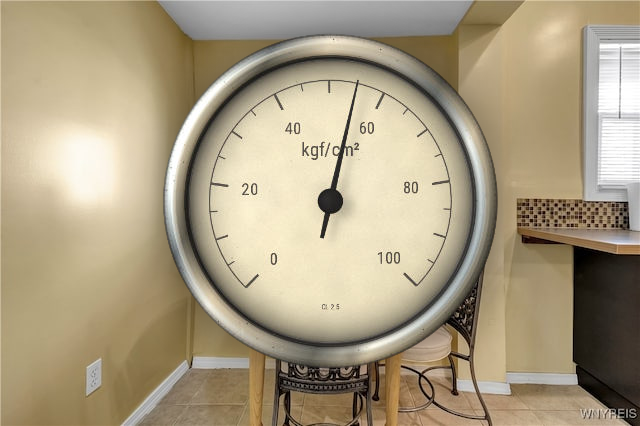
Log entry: 55 kg/cm²
